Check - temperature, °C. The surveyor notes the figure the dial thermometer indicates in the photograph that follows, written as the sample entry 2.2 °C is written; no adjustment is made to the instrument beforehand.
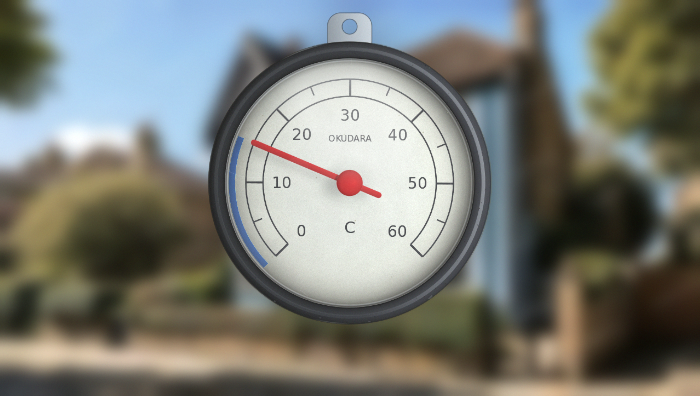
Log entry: 15 °C
